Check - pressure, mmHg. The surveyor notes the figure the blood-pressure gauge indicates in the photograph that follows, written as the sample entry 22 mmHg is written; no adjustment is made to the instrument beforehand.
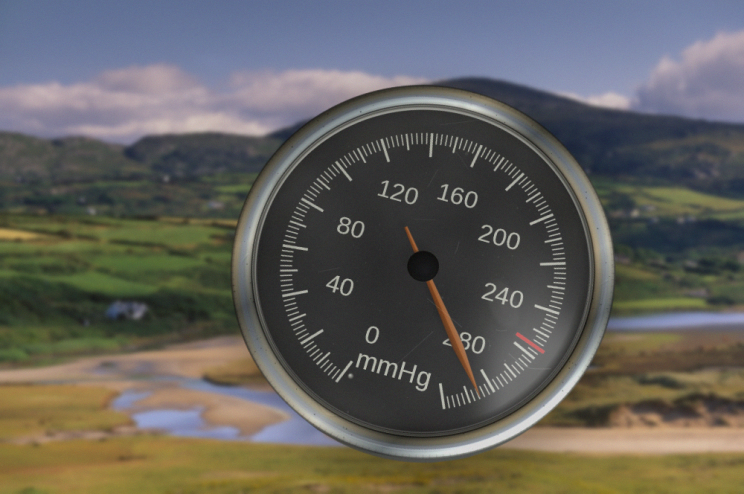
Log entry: 286 mmHg
